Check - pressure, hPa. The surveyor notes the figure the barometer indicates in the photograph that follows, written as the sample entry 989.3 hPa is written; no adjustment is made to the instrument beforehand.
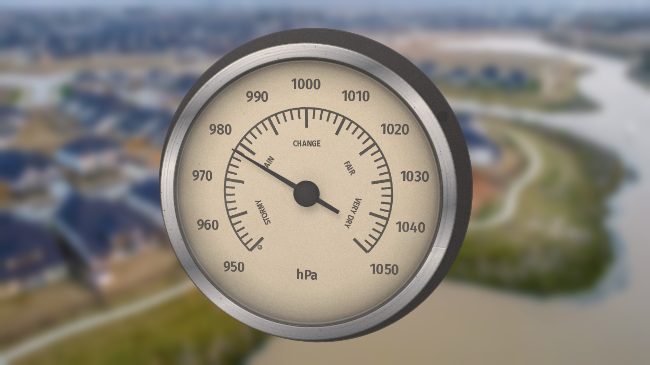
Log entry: 978 hPa
